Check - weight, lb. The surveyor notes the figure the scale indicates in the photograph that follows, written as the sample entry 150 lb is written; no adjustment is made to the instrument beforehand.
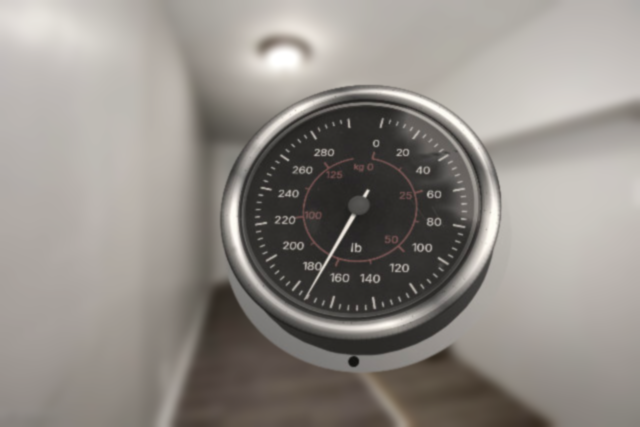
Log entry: 172 lb
